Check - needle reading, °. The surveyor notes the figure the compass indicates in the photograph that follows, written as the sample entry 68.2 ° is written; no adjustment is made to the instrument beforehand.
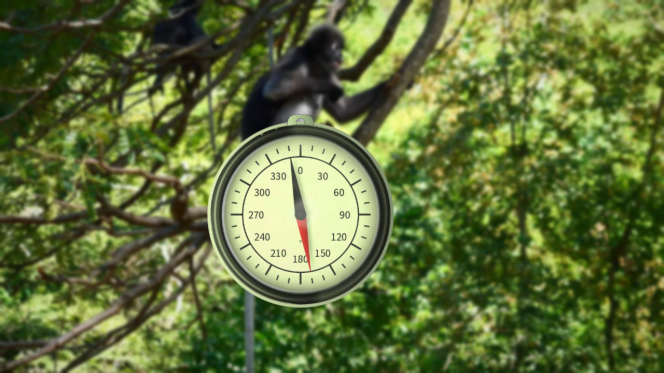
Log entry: 170 °
